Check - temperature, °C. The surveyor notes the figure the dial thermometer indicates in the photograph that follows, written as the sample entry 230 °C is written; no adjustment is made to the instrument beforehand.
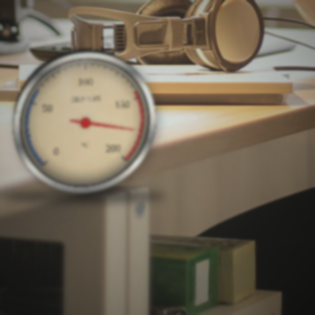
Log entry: 175 °C
